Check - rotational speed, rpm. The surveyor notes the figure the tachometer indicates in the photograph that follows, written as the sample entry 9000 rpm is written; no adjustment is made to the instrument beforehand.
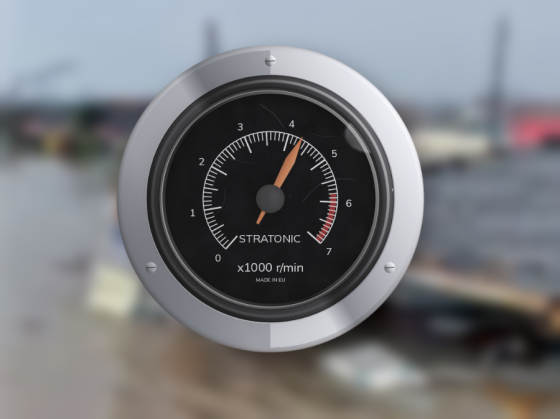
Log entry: 4300 rpm
